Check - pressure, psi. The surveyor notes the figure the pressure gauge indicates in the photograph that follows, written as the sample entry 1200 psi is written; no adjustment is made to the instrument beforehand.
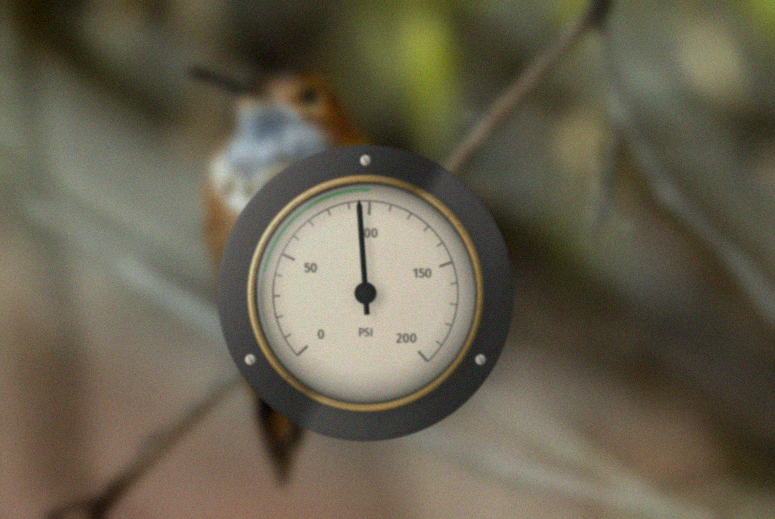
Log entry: 95 psi
